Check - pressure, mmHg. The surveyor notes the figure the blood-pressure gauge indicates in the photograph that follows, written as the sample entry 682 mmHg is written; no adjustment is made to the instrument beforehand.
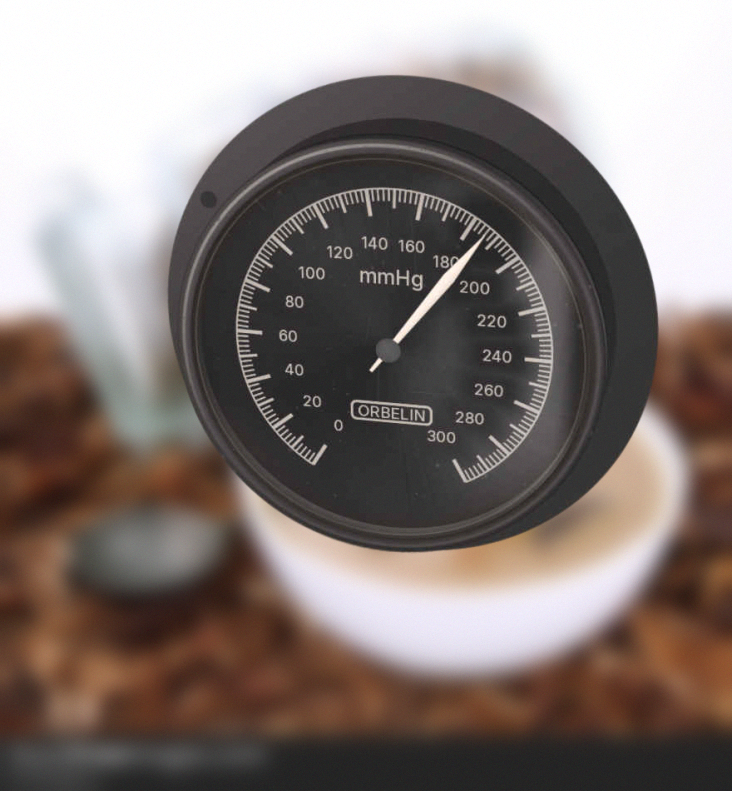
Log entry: 186 mmHg
